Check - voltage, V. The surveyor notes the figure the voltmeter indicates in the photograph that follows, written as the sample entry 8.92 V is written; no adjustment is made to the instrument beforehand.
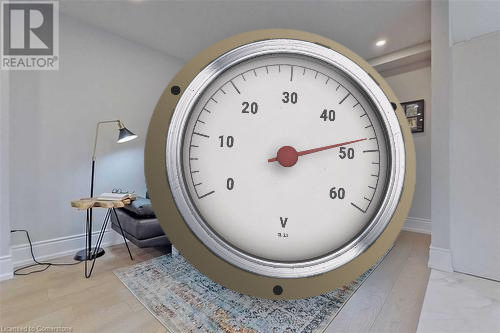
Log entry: 48 V
